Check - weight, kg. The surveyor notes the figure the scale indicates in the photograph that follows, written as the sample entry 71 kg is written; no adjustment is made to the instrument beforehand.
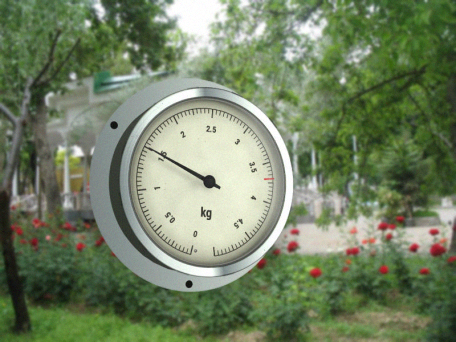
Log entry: 1.5 kg
